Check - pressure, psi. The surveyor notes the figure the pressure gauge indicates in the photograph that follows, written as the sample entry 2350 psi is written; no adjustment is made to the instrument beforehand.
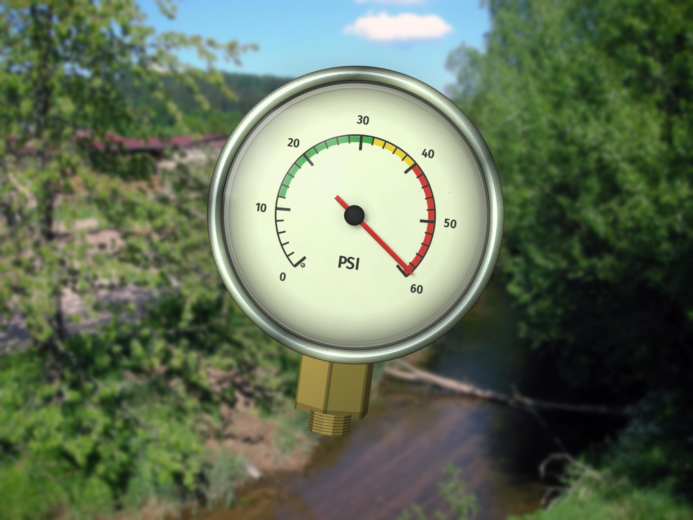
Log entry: 59 psi
